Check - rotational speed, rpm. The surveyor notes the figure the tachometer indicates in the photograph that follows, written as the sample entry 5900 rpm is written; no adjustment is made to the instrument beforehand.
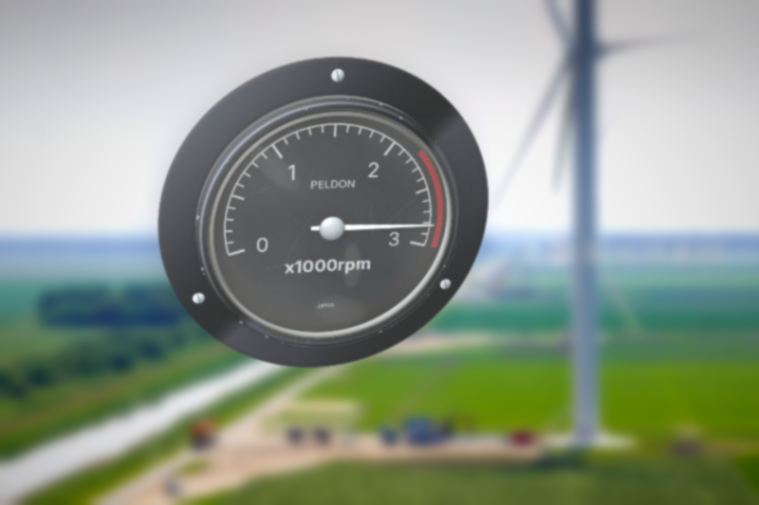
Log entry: 2800 rpm
